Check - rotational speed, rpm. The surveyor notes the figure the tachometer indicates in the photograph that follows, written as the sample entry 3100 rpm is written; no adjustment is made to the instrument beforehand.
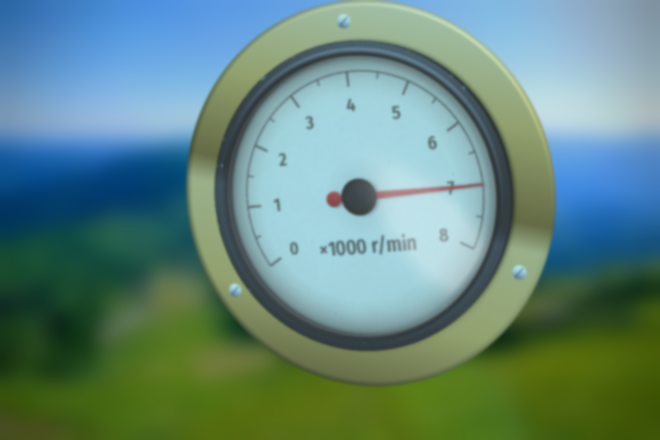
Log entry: 7000 rpm
